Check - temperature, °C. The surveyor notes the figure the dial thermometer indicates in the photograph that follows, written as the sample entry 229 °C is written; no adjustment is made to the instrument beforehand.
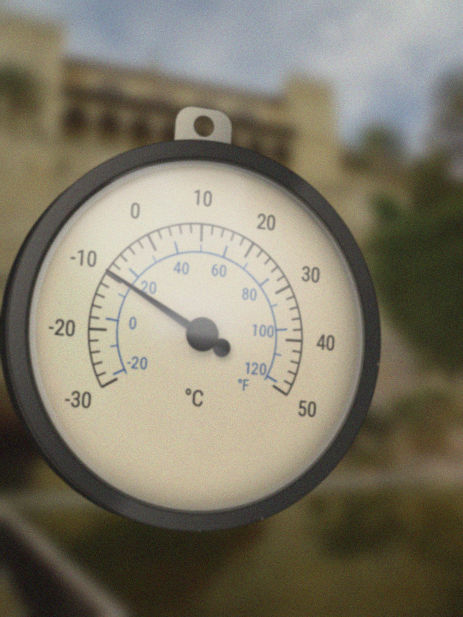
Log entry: -10 °C
